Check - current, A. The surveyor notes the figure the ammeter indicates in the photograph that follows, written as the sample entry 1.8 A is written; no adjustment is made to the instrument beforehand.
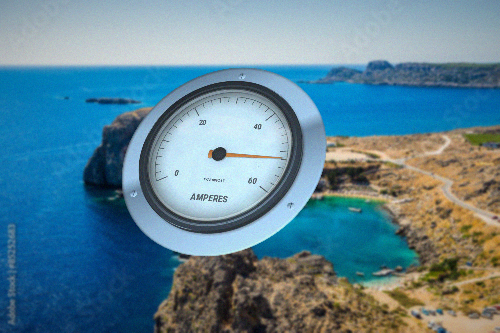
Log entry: 52 A
